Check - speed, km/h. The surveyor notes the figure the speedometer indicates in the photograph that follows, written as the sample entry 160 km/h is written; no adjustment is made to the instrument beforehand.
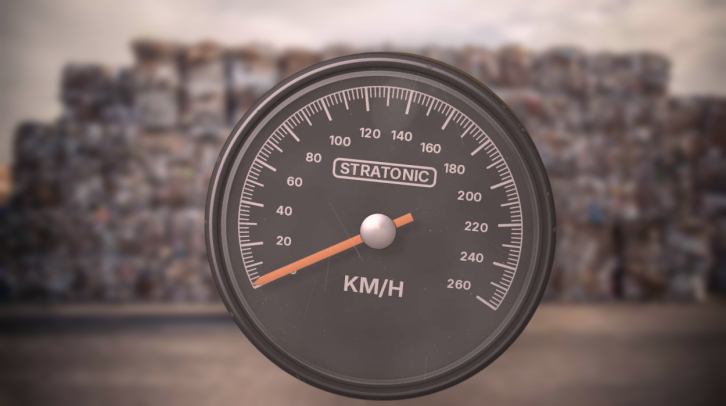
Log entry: 2 km/h
